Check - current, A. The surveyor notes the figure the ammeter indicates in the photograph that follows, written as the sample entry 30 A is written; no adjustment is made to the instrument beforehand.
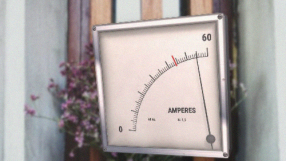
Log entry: 55 A
